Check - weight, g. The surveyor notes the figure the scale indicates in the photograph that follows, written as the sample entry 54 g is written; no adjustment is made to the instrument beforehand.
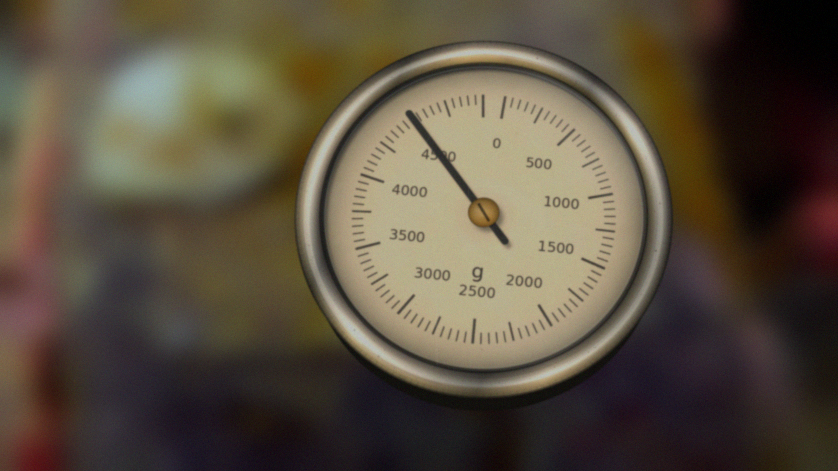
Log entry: 4500 g
